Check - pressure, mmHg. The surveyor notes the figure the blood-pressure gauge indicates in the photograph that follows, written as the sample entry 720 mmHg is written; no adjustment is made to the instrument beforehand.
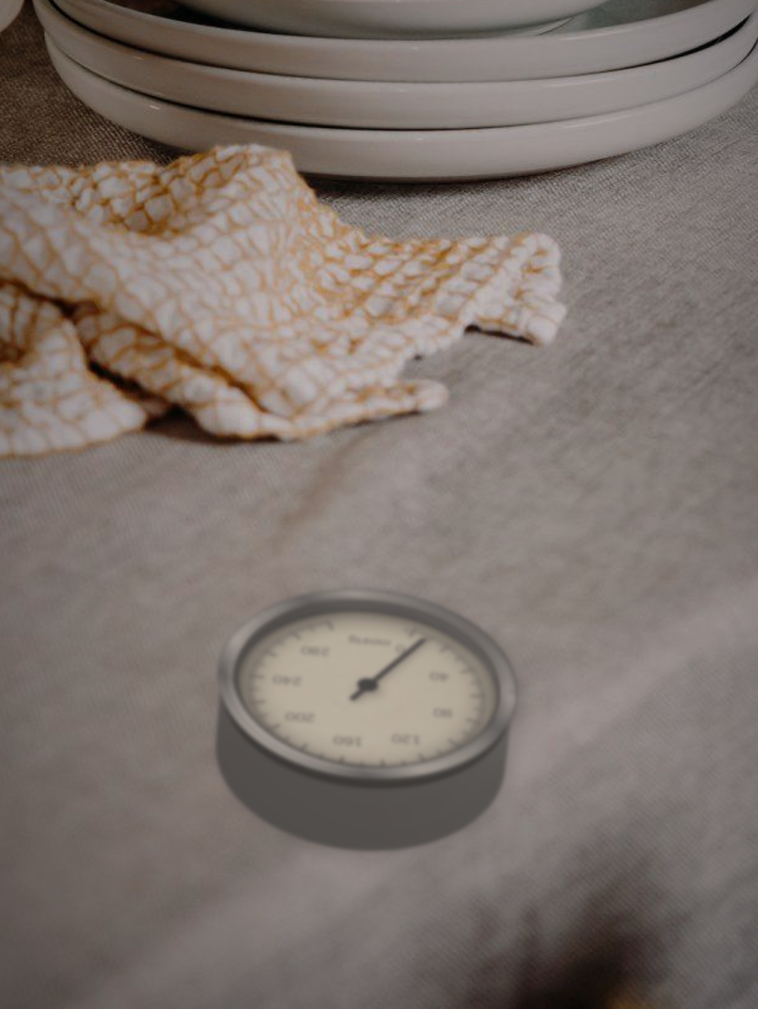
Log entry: 10 mmHg
